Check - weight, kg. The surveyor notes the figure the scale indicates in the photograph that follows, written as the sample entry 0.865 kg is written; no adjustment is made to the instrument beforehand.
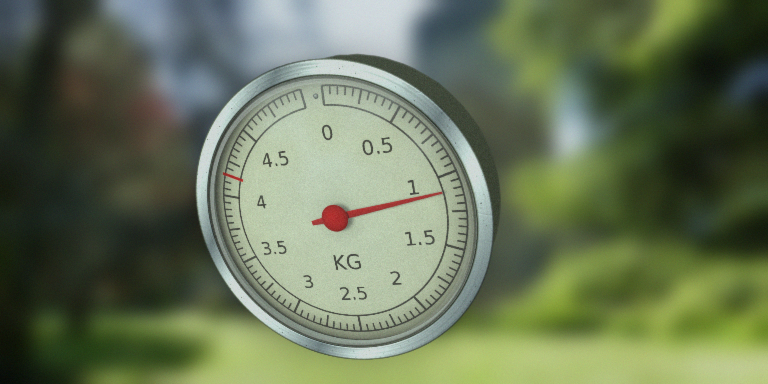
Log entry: 1.1 kg
